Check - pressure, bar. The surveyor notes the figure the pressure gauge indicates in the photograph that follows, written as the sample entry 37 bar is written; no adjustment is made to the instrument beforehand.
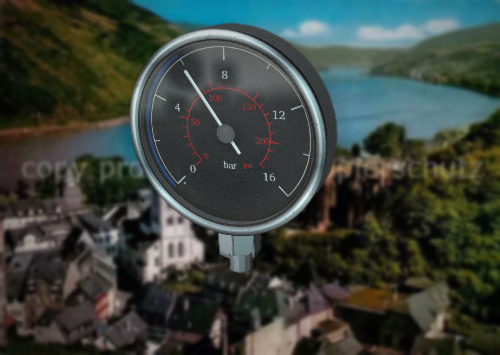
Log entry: 6 bar
